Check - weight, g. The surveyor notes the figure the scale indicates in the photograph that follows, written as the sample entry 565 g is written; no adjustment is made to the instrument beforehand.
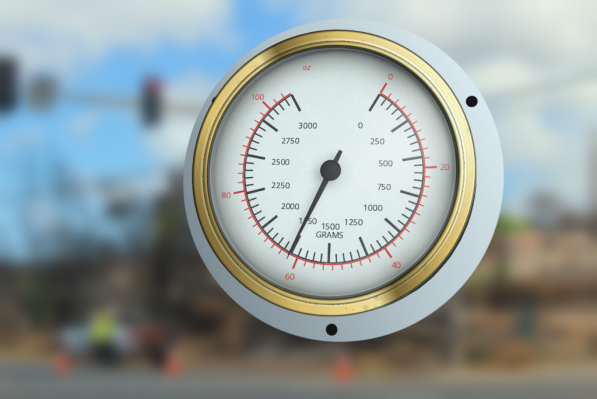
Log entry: 1750 g
